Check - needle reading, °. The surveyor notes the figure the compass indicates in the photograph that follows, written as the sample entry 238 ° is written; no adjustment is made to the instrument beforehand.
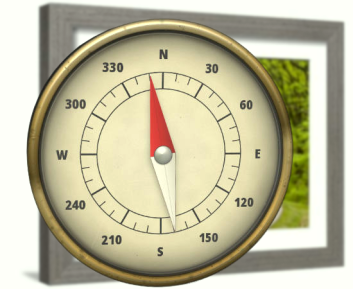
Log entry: 350 °
